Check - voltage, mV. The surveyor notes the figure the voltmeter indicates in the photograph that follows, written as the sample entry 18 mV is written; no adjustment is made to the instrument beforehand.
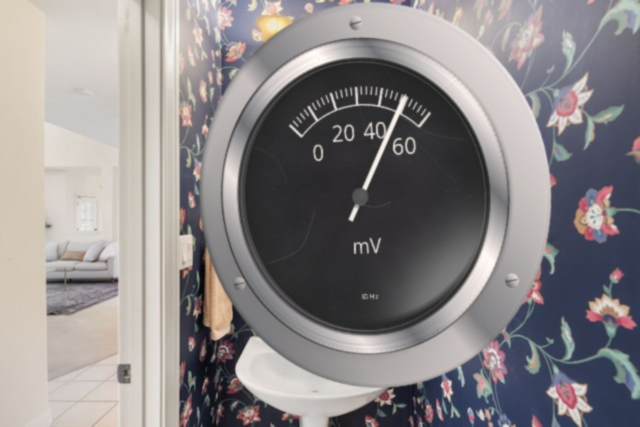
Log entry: 50 mV
